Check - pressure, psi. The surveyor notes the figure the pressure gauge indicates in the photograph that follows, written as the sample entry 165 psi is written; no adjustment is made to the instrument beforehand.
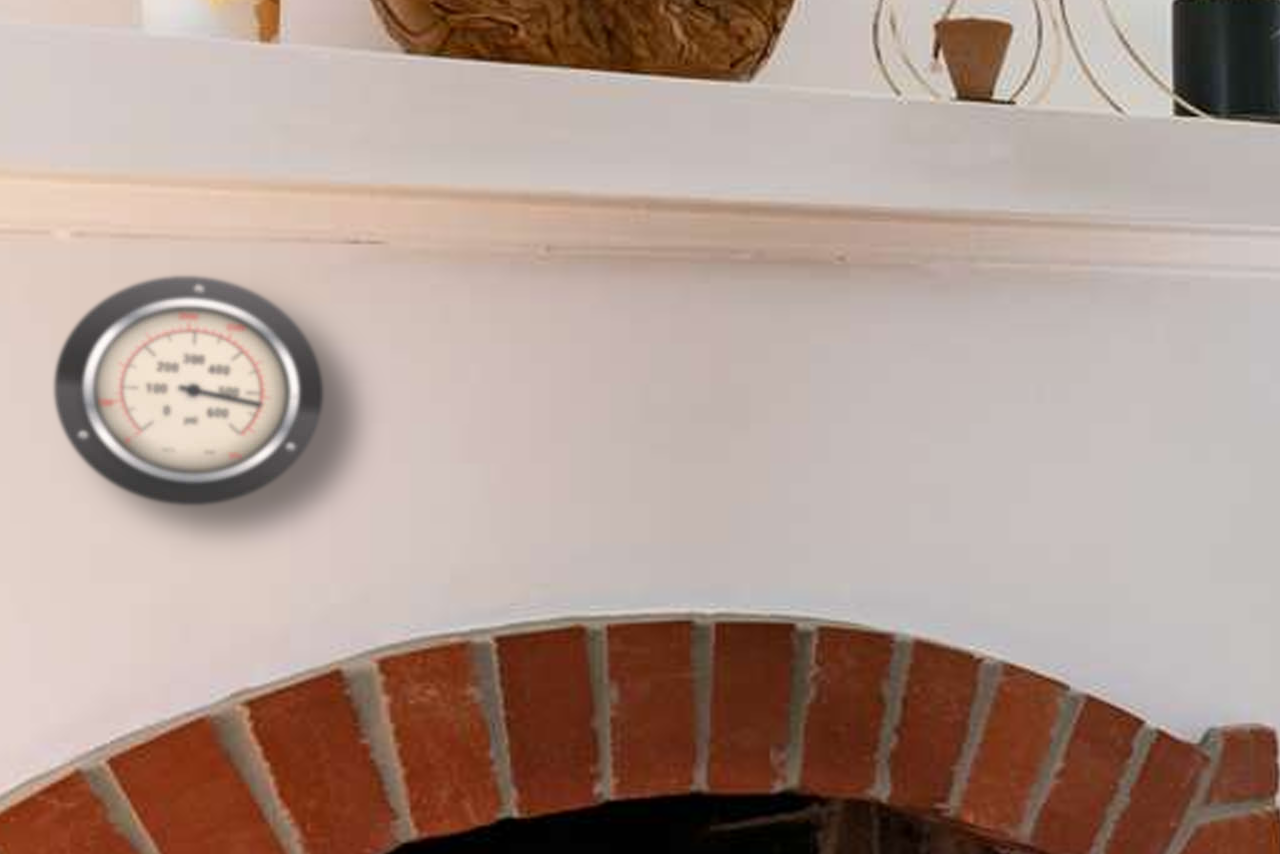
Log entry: 525 psi
